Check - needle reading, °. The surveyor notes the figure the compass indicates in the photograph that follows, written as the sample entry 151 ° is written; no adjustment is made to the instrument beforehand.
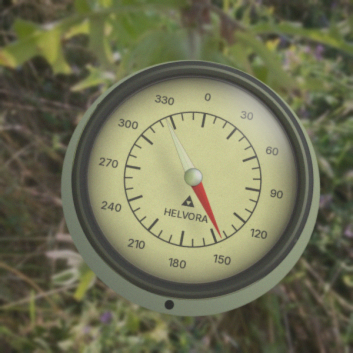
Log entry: 145 °
